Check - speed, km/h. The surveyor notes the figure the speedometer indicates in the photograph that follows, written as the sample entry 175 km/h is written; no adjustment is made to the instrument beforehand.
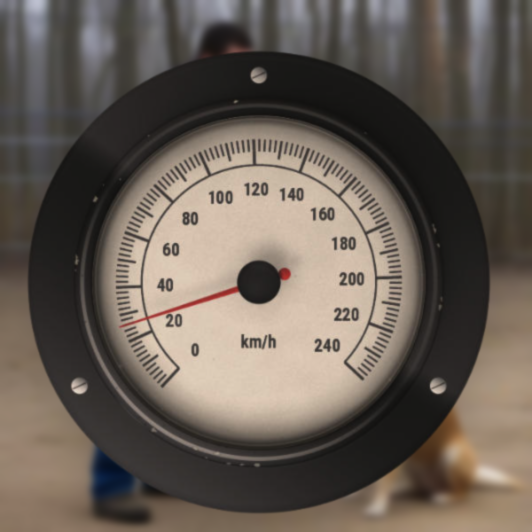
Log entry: 26 km/h
